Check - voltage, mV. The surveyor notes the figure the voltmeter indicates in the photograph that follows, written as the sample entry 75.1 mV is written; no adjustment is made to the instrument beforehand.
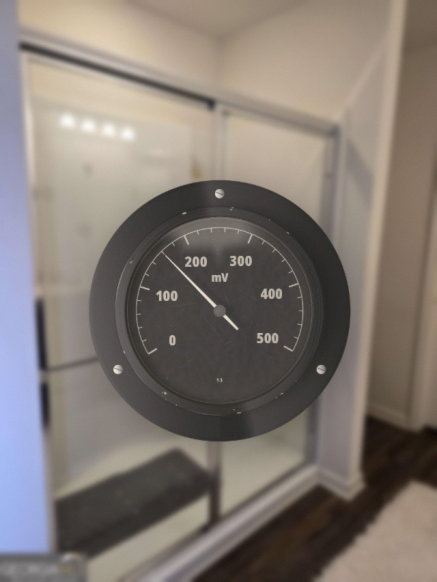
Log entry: 160 mV
